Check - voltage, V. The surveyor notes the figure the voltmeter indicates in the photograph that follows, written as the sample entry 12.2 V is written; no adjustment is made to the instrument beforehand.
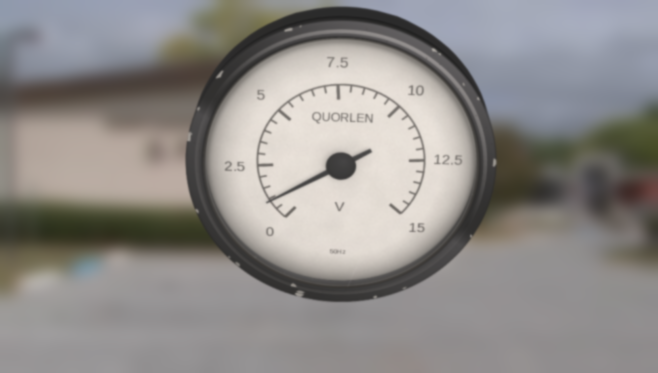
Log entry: 1 V
